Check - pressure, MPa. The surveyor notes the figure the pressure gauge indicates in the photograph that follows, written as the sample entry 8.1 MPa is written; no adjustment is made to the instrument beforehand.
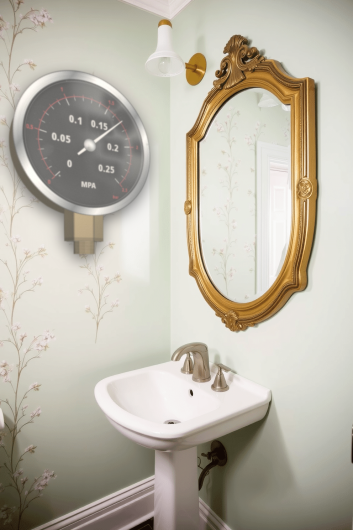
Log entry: 0.17 MPa
